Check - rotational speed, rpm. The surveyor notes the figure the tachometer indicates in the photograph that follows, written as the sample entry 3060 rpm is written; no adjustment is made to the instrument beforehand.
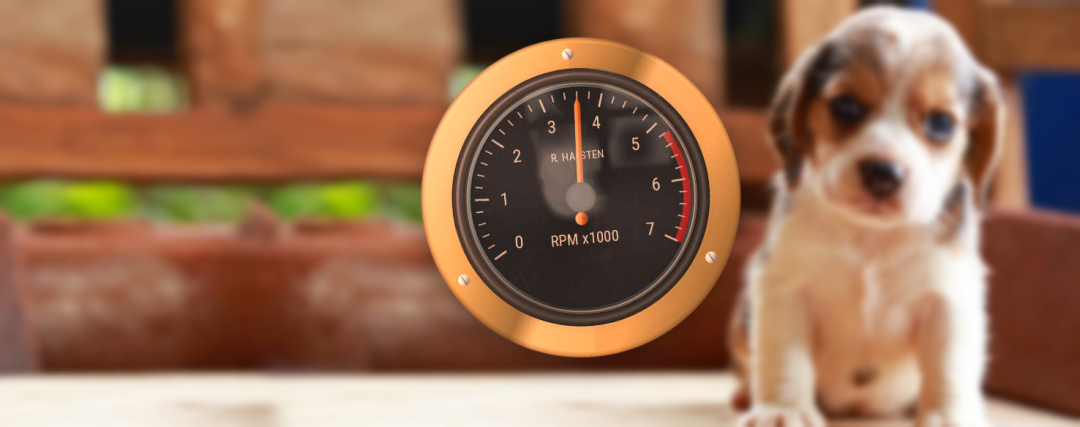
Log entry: 3600 rpm
